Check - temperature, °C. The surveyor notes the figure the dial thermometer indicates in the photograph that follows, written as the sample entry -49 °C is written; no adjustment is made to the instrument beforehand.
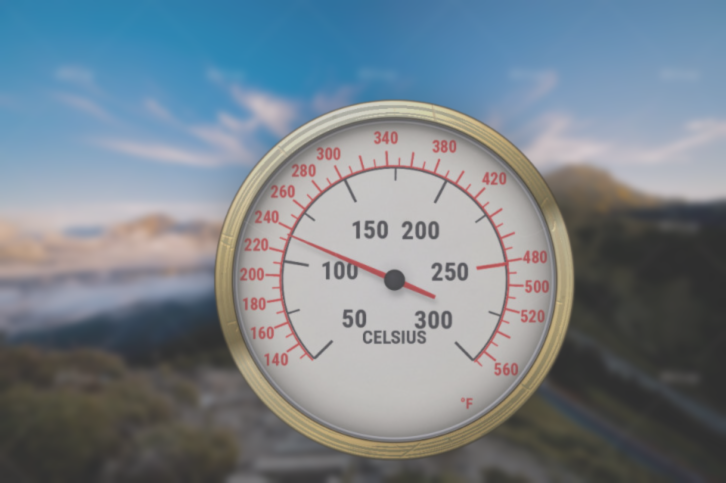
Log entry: 112.5 °C
